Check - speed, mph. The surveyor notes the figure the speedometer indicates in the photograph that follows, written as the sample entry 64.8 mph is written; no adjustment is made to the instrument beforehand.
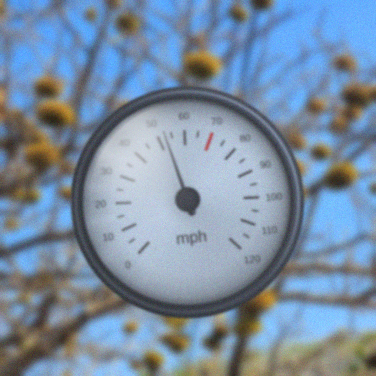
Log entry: 52.5 mph
